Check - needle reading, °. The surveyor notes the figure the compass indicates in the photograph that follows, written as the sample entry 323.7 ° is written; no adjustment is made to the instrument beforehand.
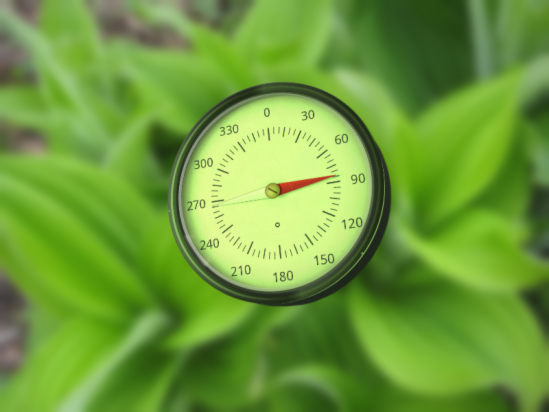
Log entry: 85 °
